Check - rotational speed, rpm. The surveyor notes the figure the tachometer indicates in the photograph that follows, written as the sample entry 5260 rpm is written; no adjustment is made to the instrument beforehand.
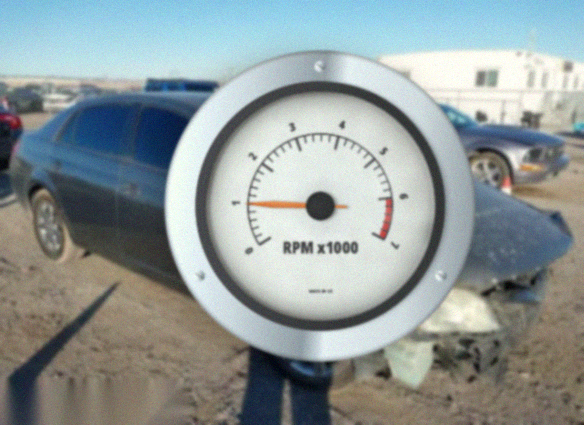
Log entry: 1000 rpm
